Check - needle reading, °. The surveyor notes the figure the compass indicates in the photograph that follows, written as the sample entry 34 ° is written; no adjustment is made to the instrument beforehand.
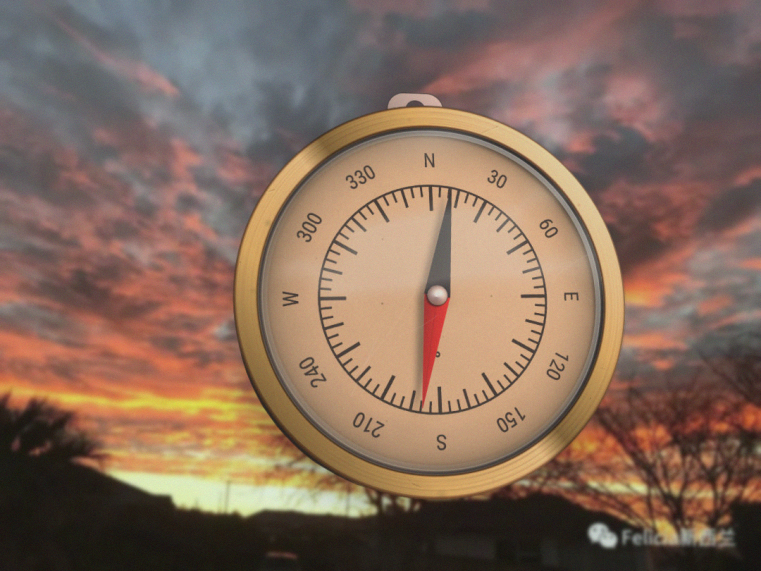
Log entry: 190 °
